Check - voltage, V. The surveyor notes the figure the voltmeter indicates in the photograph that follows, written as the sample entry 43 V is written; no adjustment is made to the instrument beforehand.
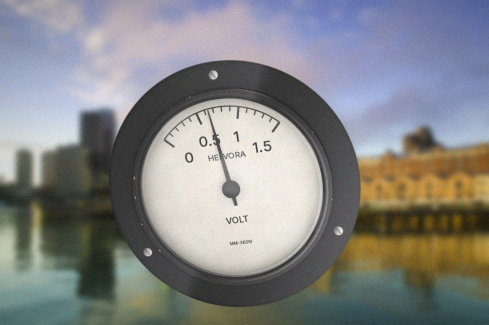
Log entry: 0.65 V
